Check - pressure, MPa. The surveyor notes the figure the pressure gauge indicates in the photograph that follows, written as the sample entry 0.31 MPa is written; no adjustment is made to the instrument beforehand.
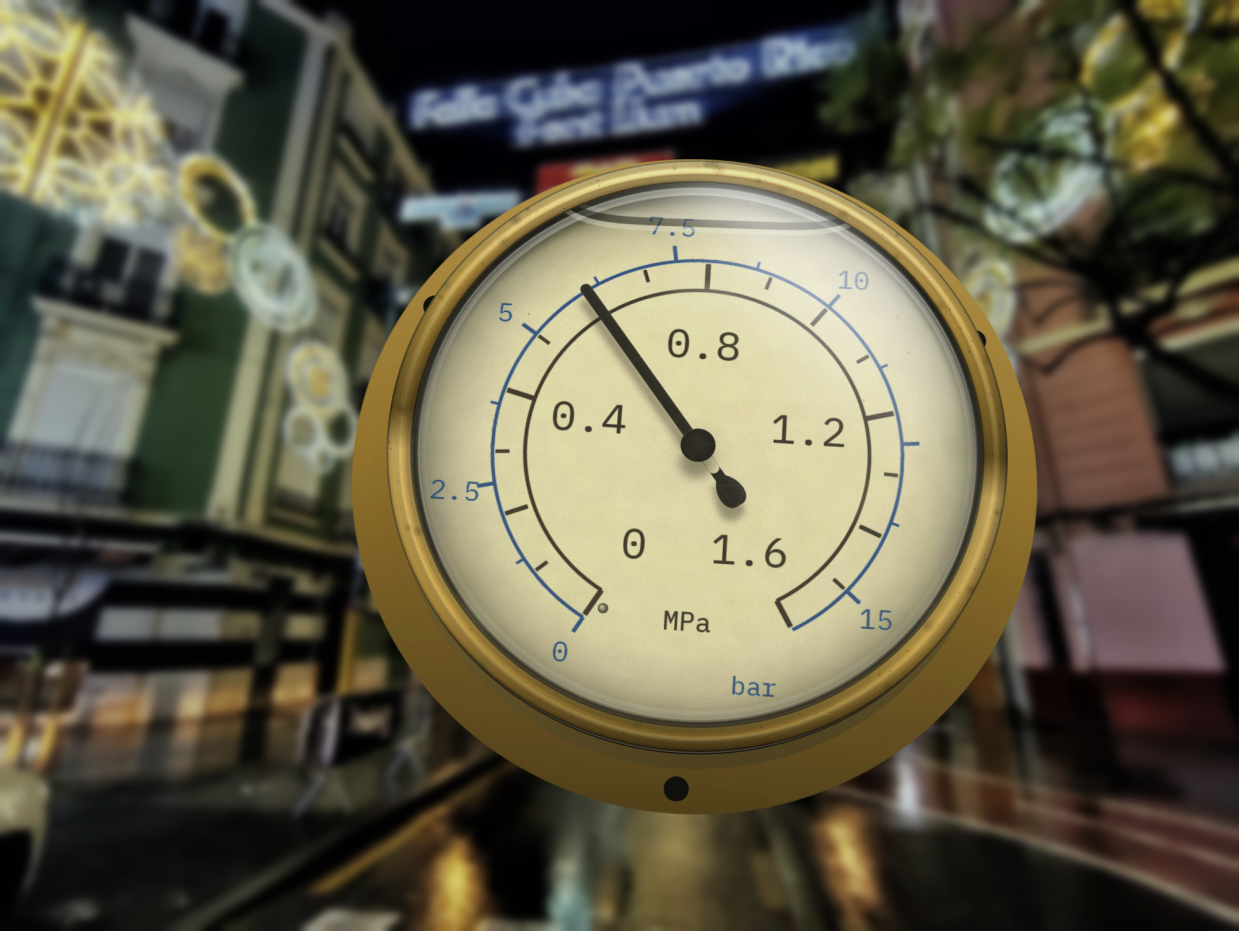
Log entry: 0.6 MPa
